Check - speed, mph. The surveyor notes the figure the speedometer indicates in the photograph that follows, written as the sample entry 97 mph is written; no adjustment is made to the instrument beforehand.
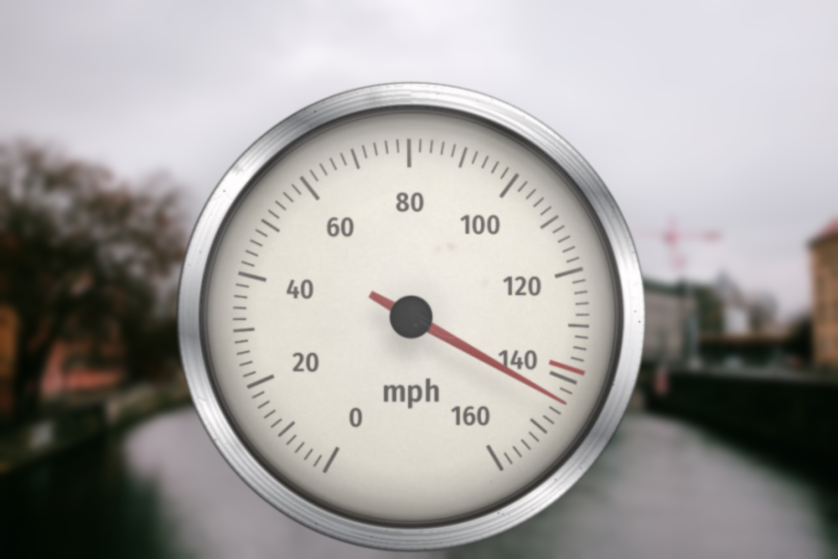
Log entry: 144 mph
